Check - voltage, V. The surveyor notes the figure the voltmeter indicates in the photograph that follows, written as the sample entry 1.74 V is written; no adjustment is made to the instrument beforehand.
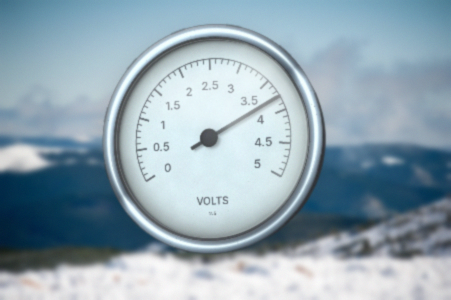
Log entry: 3.8 V
